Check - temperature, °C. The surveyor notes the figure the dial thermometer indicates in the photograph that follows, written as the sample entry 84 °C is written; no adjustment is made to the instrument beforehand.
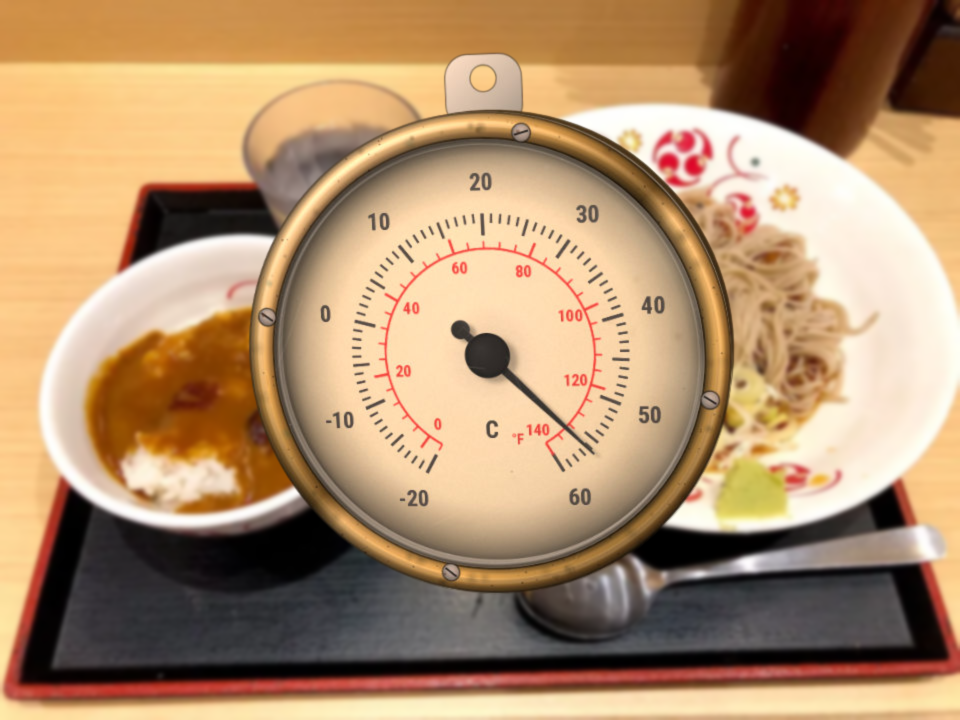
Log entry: 56 °C
